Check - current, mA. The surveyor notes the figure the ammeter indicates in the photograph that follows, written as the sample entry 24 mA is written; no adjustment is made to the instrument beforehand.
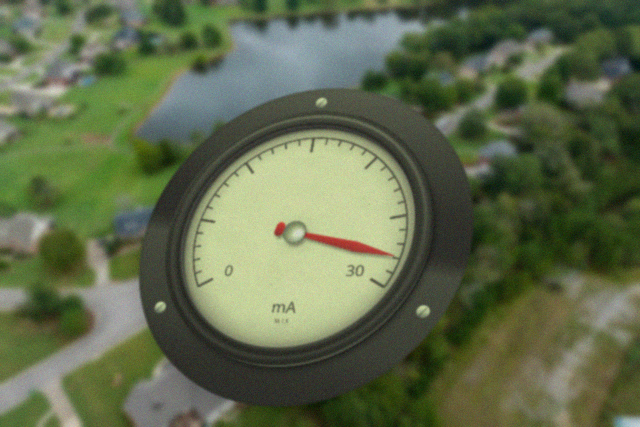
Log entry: 28 mA
